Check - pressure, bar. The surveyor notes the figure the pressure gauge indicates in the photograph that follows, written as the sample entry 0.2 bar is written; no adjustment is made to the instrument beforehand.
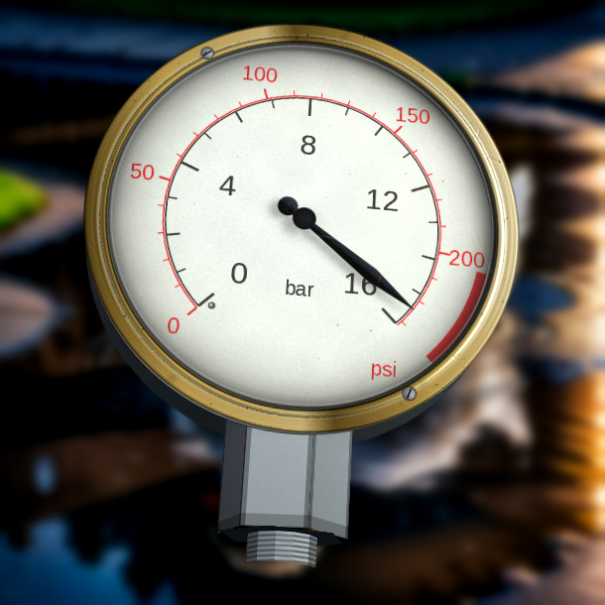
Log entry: 15.5 bar
